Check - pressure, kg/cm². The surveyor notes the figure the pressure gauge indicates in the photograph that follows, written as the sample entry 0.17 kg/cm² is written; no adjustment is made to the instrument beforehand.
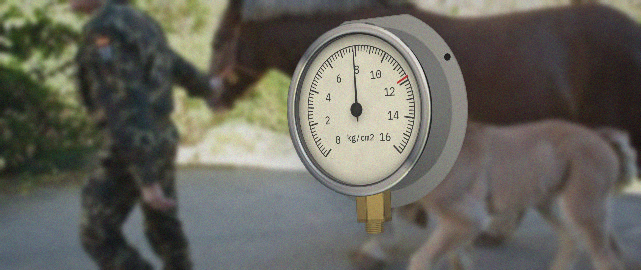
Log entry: 8 kg/cm²
